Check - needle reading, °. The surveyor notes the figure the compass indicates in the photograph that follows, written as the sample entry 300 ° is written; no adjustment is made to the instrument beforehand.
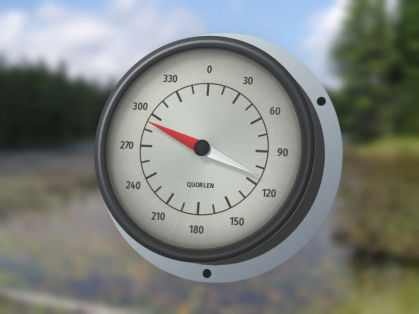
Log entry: 292.5 °
